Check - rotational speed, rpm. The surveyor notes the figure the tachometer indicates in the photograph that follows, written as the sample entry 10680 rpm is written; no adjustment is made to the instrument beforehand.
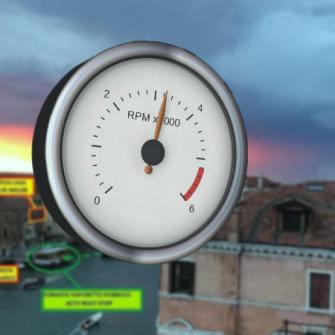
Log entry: 3200 rpm
